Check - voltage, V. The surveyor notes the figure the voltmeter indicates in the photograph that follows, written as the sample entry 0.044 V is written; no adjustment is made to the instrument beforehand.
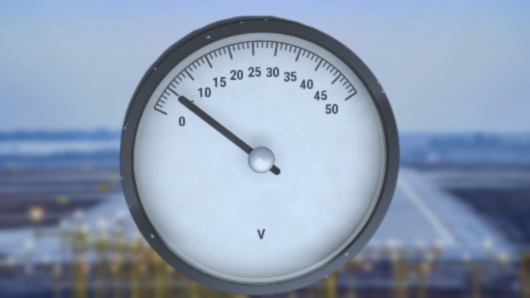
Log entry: 5 V
